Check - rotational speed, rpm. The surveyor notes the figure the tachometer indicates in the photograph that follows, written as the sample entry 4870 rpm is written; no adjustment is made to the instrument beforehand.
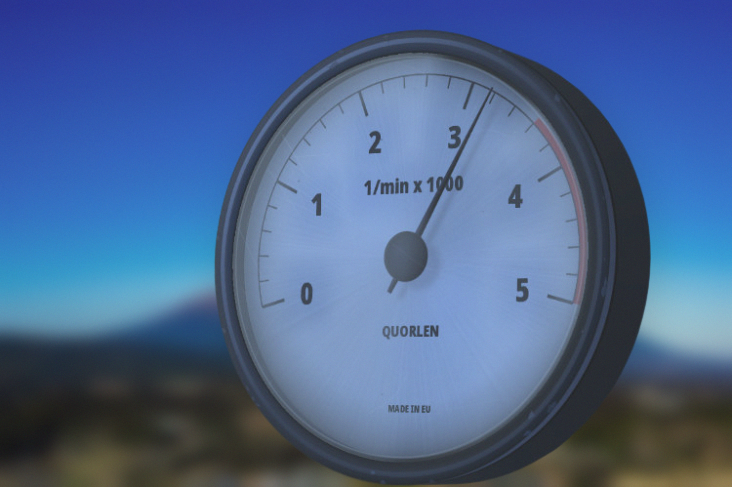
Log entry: 3200 rpm
